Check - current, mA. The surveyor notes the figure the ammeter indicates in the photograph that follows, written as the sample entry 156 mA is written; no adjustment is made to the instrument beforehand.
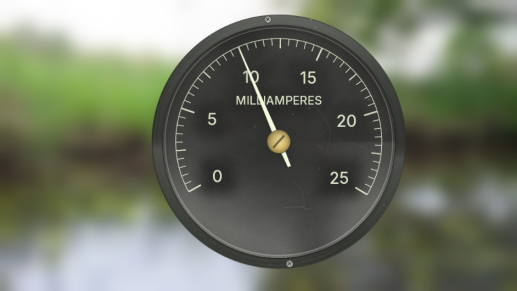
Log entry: 10 mA
